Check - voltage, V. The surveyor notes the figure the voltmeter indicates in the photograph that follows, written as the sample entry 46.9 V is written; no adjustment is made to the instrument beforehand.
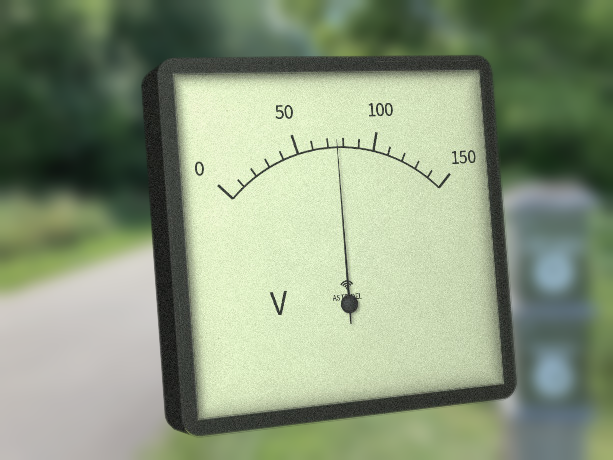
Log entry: 75 V
